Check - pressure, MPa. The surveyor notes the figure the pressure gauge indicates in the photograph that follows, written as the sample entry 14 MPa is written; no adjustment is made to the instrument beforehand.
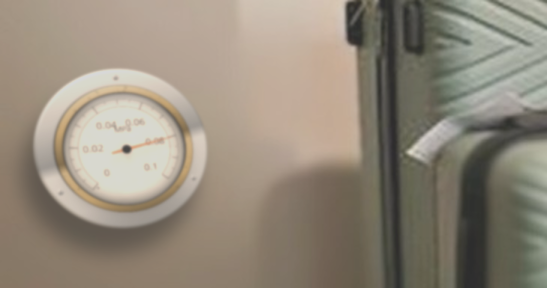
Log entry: 0.08 MPa
